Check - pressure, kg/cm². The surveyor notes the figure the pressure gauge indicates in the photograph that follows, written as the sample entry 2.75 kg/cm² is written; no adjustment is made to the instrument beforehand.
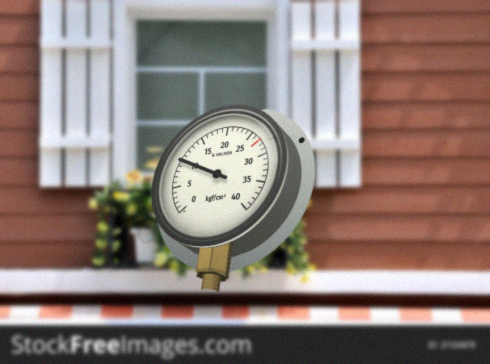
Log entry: 10 kg/cm²
